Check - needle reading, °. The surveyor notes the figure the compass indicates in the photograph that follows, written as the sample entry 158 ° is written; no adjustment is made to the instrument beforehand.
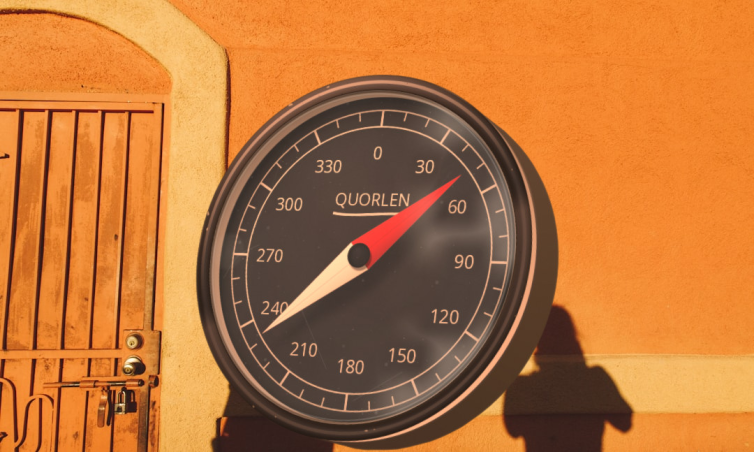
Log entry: 50 °
